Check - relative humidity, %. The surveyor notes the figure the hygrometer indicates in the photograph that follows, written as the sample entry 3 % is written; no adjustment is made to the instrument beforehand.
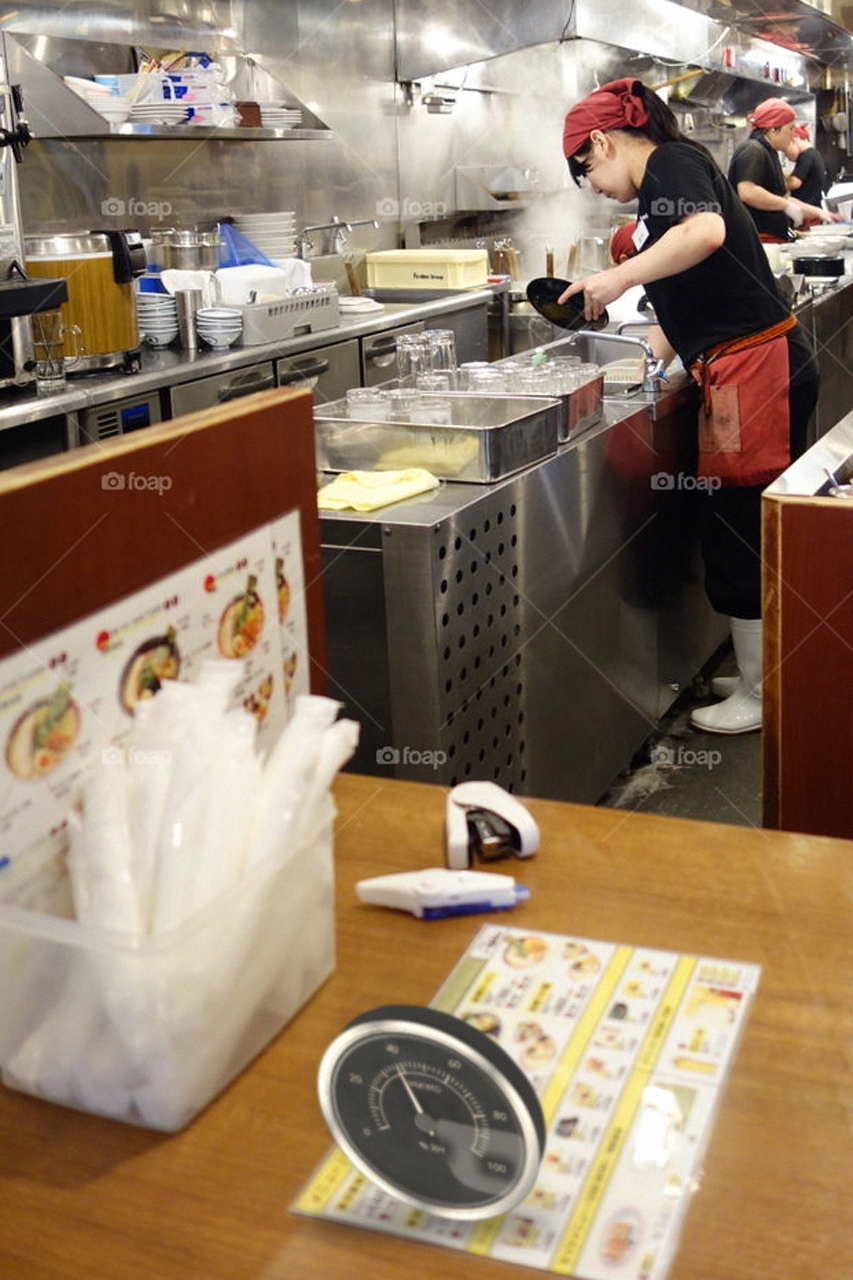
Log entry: 40 %
